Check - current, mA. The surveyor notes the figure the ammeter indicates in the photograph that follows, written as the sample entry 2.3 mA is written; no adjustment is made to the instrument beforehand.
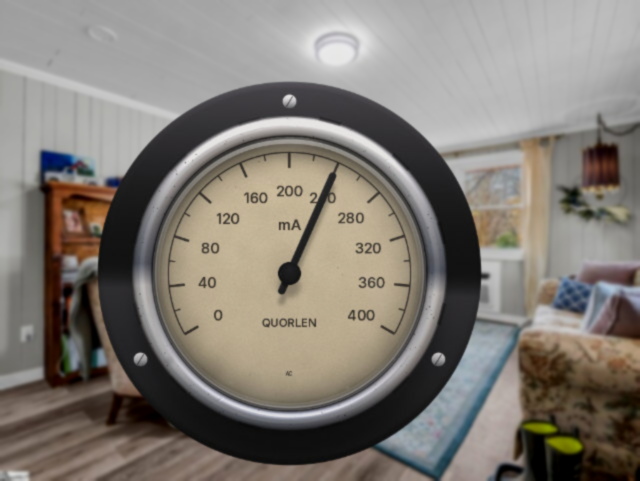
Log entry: 240 mA
